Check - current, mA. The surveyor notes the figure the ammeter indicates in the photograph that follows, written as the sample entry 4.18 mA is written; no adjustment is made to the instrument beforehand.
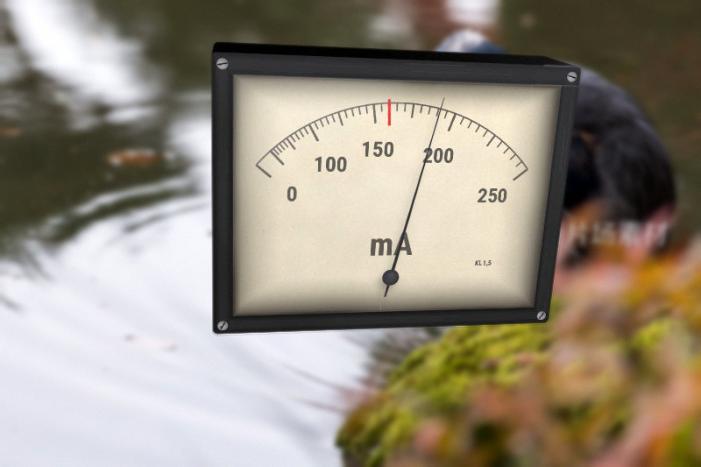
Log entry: 190 mA
